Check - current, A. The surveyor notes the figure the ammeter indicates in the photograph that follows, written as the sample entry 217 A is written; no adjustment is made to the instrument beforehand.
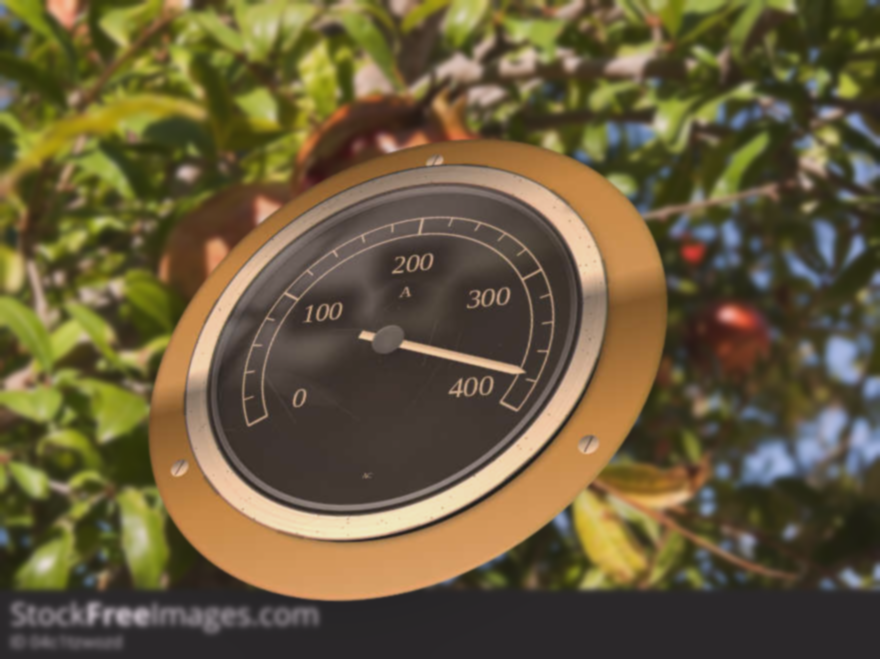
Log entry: 380 A
